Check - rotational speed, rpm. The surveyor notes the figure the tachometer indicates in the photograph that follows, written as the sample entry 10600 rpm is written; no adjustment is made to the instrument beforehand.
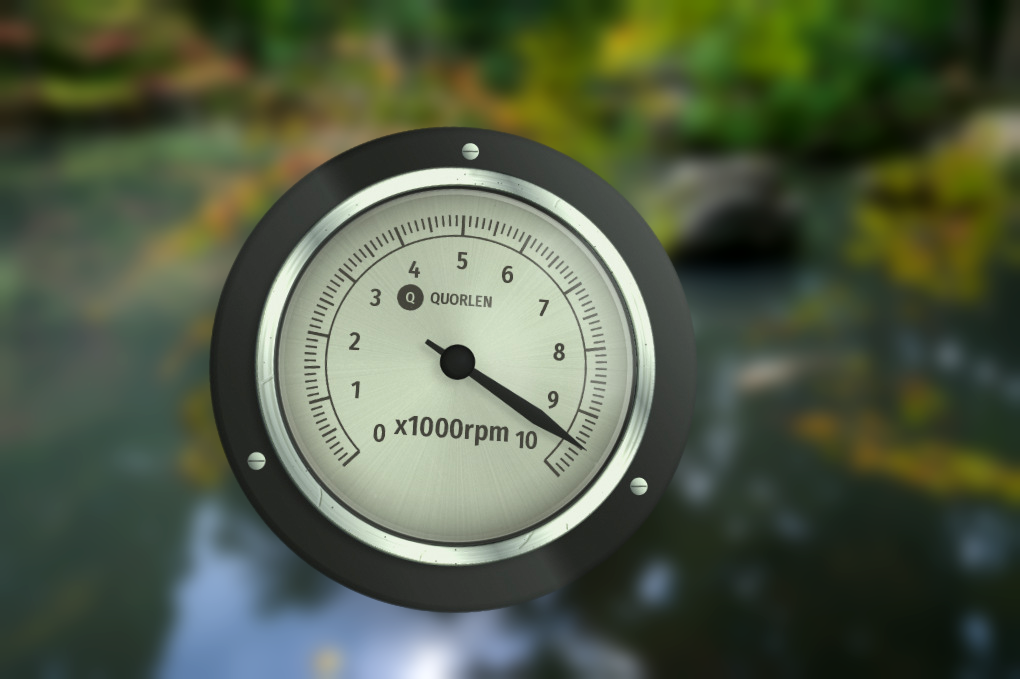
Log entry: 9500 rpm
